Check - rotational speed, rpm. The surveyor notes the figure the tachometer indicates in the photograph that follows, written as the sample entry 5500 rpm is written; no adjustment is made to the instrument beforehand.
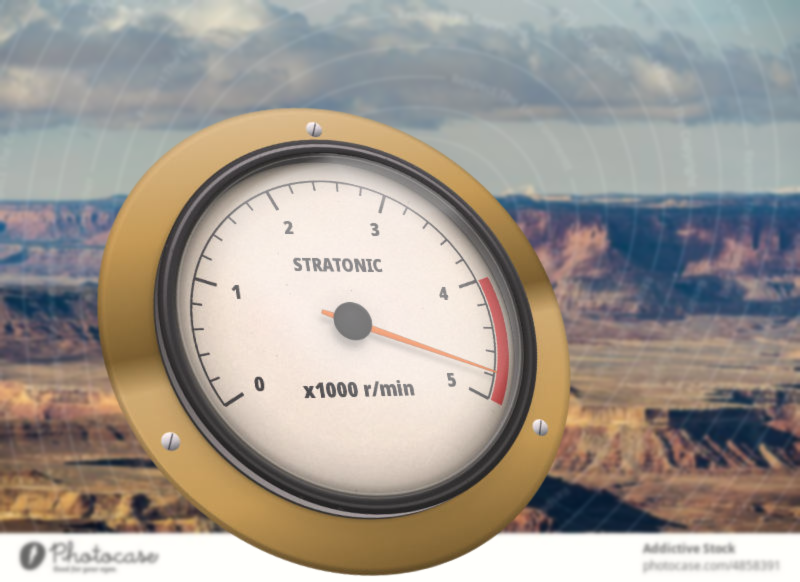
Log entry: 4800 rpm
